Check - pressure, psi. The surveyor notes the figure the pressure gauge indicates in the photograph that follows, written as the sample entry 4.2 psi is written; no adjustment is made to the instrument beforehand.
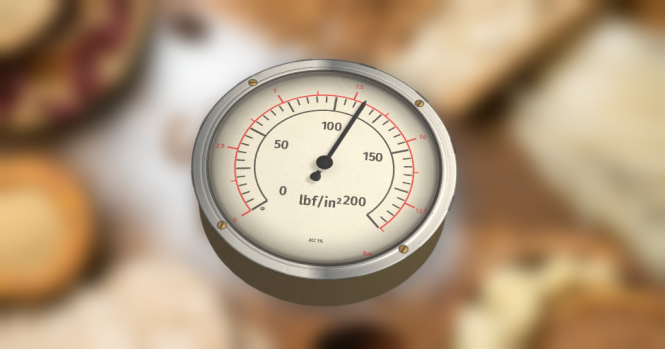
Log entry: 115 psi
